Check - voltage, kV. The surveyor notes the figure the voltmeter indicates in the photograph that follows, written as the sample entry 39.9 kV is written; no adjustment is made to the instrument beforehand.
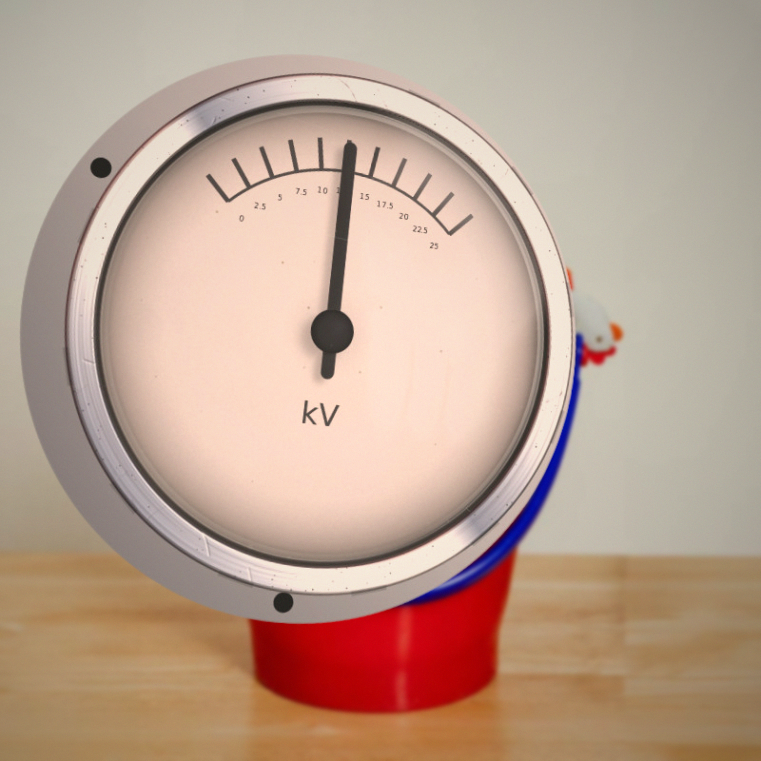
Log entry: 12.5 kV
